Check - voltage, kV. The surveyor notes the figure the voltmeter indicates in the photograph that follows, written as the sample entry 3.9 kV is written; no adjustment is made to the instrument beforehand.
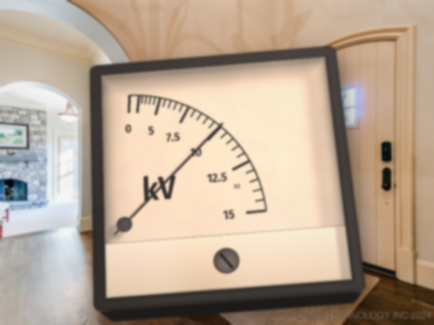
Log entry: 10 kV
